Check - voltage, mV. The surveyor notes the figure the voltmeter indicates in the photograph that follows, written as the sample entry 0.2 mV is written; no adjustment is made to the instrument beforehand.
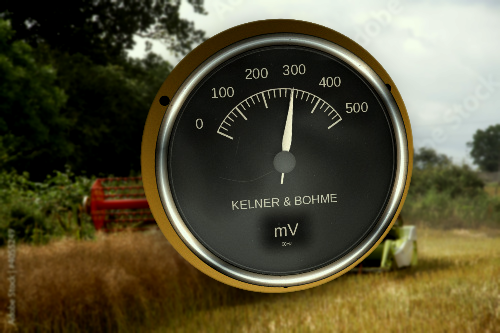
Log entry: 300 mV
